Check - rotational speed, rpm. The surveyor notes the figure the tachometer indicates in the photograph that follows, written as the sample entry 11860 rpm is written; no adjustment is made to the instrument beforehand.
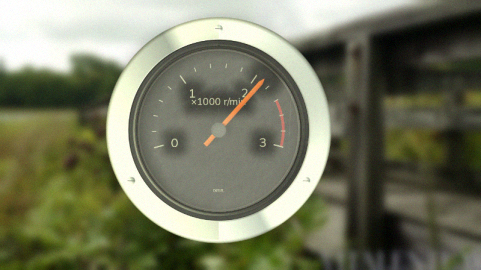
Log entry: 2100 rpm
